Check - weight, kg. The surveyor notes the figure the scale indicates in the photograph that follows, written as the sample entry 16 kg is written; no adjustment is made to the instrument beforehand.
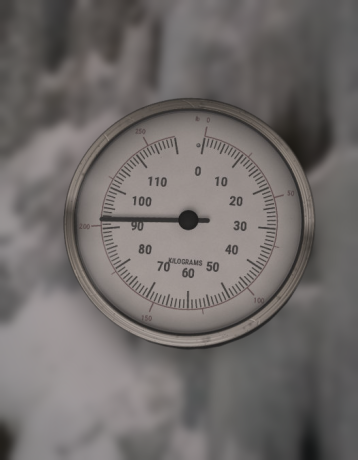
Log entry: 92 kg
